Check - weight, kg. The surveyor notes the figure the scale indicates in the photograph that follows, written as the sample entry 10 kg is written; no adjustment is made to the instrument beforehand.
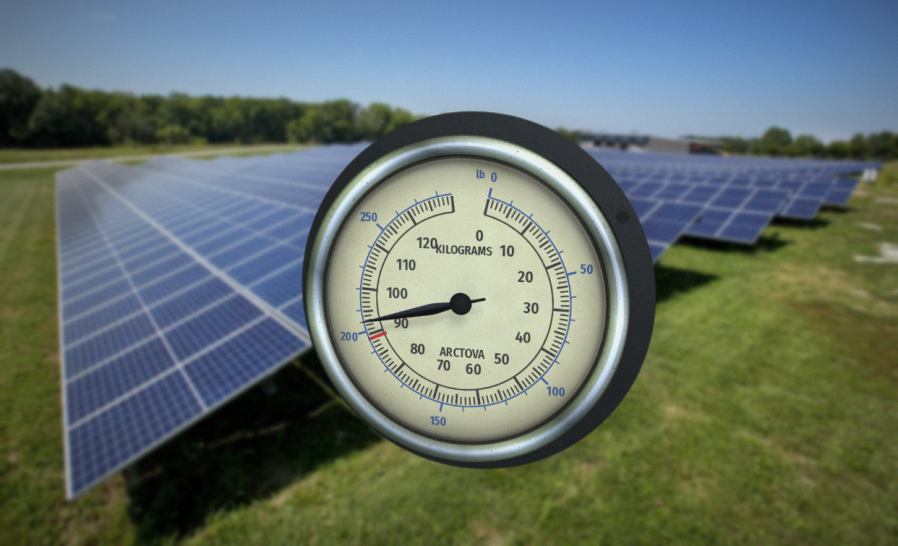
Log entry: 93 kg
